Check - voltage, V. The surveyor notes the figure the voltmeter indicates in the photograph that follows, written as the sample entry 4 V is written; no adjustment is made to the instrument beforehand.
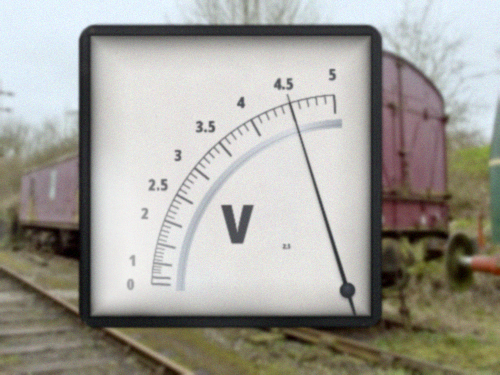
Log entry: 4.5 V
